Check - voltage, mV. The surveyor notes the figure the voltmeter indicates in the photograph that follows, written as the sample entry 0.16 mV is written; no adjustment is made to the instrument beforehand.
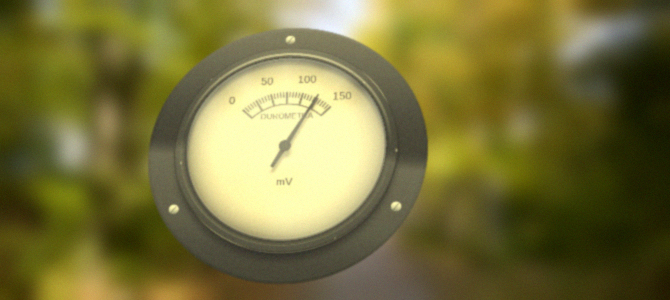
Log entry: 125 mV
